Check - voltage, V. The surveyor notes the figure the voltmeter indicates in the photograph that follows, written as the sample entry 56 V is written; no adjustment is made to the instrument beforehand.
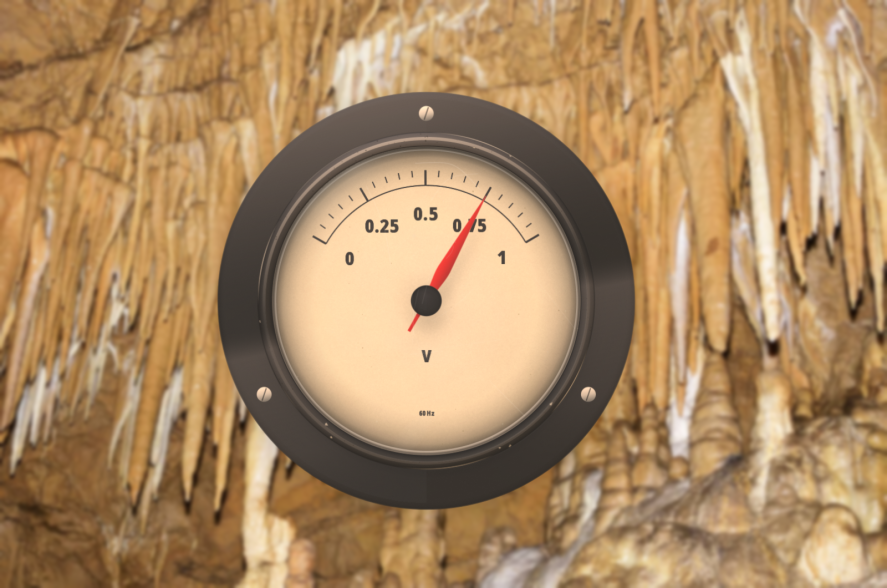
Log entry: 0.75 V
